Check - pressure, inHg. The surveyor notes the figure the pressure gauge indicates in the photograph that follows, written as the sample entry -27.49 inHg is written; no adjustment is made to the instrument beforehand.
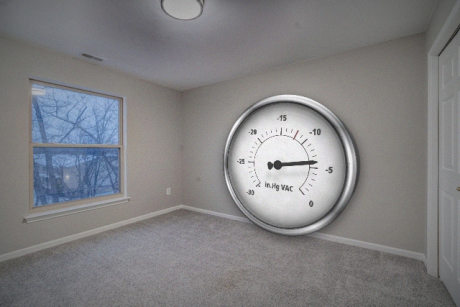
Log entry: -6 inHg
